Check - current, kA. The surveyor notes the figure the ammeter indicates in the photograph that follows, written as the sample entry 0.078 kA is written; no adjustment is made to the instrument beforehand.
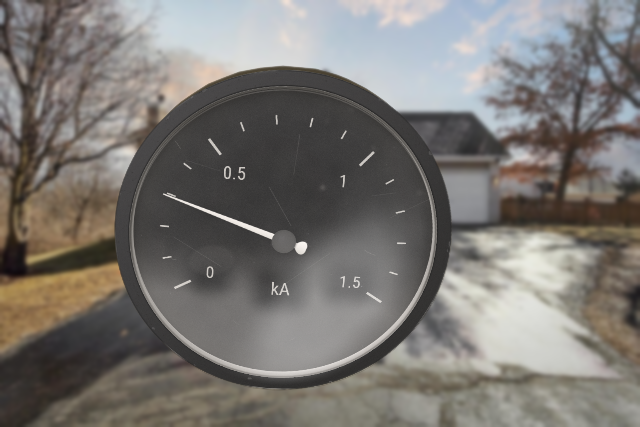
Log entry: 0.3 kA
